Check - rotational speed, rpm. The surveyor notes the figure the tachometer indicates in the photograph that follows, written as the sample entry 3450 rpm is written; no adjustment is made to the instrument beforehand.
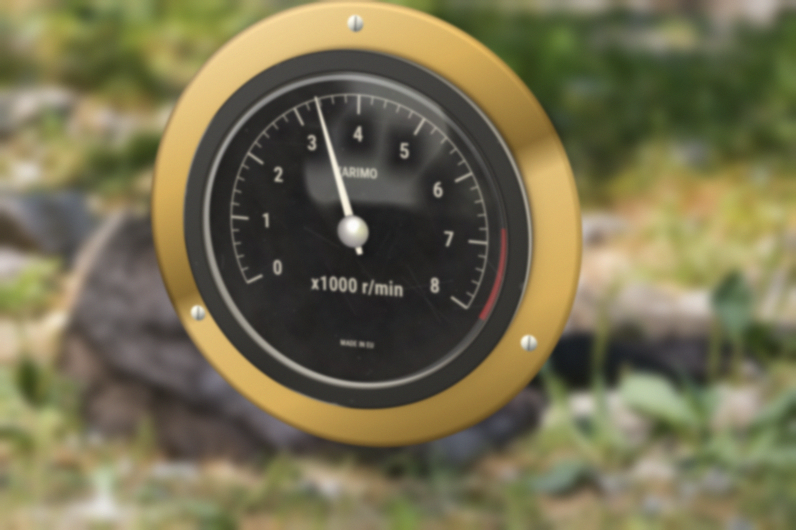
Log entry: 3400 rpm
